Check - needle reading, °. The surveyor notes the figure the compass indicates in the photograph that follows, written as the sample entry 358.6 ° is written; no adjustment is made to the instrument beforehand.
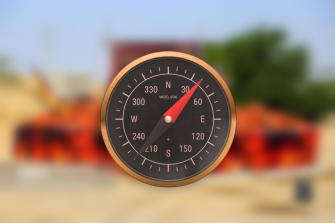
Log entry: 40 °
